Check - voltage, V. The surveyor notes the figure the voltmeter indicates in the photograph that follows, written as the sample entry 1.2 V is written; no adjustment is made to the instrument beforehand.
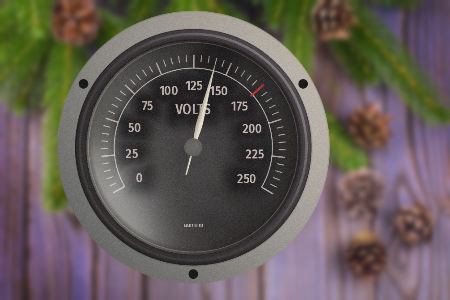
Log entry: 140 V
